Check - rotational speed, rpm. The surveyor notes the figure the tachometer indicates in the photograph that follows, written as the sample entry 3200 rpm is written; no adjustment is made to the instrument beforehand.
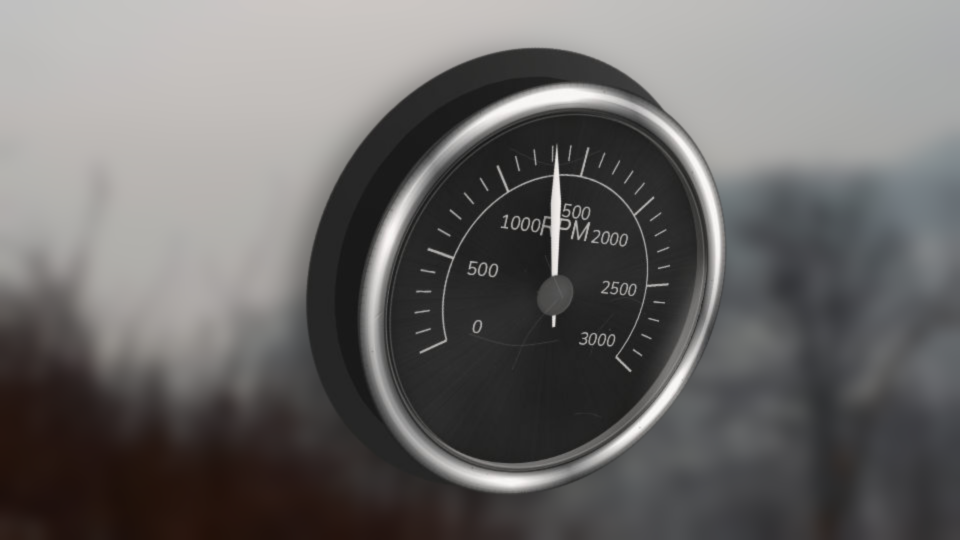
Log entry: 1300 rpm
